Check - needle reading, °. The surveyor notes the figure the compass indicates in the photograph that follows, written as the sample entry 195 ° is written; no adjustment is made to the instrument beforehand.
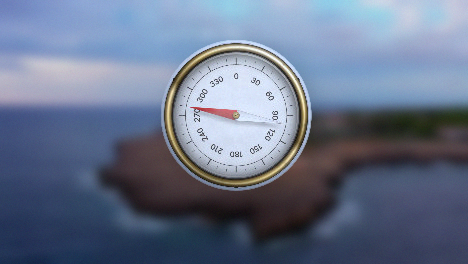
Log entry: 280 °
